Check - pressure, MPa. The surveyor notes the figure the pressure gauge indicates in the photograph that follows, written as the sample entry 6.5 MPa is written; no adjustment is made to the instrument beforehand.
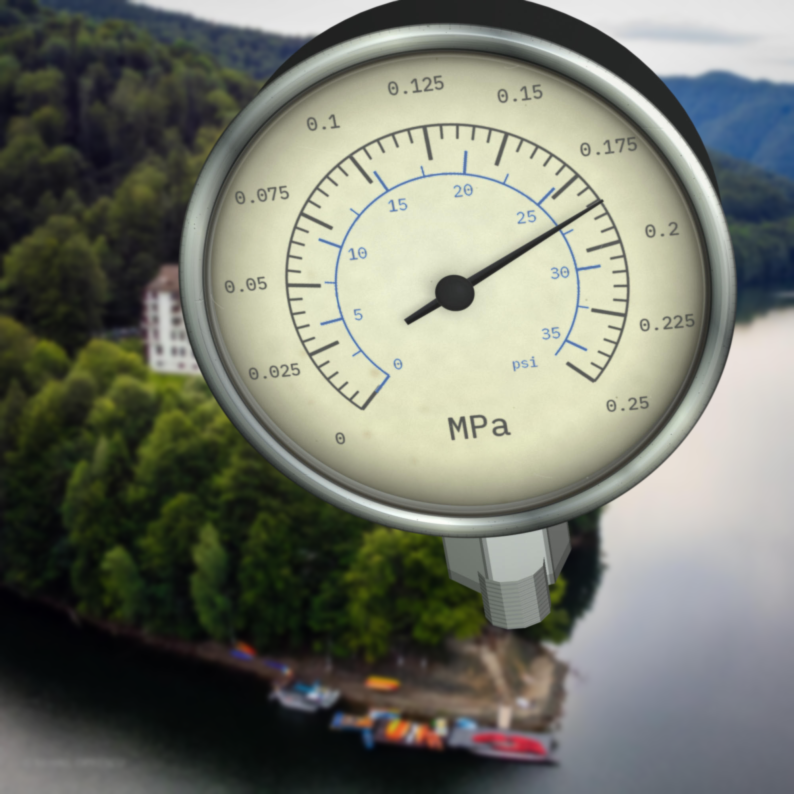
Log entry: 0.185 MPa
